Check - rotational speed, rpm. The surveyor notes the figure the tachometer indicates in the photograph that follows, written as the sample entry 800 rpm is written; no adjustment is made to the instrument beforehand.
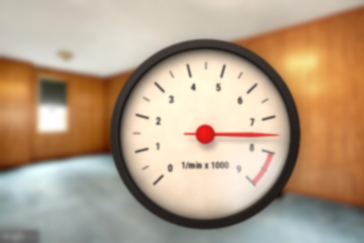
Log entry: 7500 rpm
